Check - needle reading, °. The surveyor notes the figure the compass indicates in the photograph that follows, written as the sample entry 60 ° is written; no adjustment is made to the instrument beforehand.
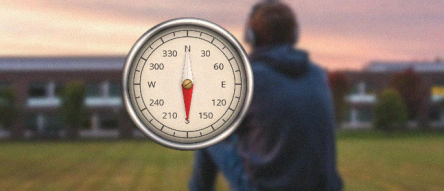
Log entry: 180 °
